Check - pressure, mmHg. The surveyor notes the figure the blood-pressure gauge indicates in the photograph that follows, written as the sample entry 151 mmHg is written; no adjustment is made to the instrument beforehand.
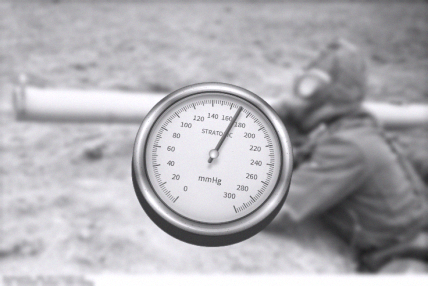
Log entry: 170 mmHg
